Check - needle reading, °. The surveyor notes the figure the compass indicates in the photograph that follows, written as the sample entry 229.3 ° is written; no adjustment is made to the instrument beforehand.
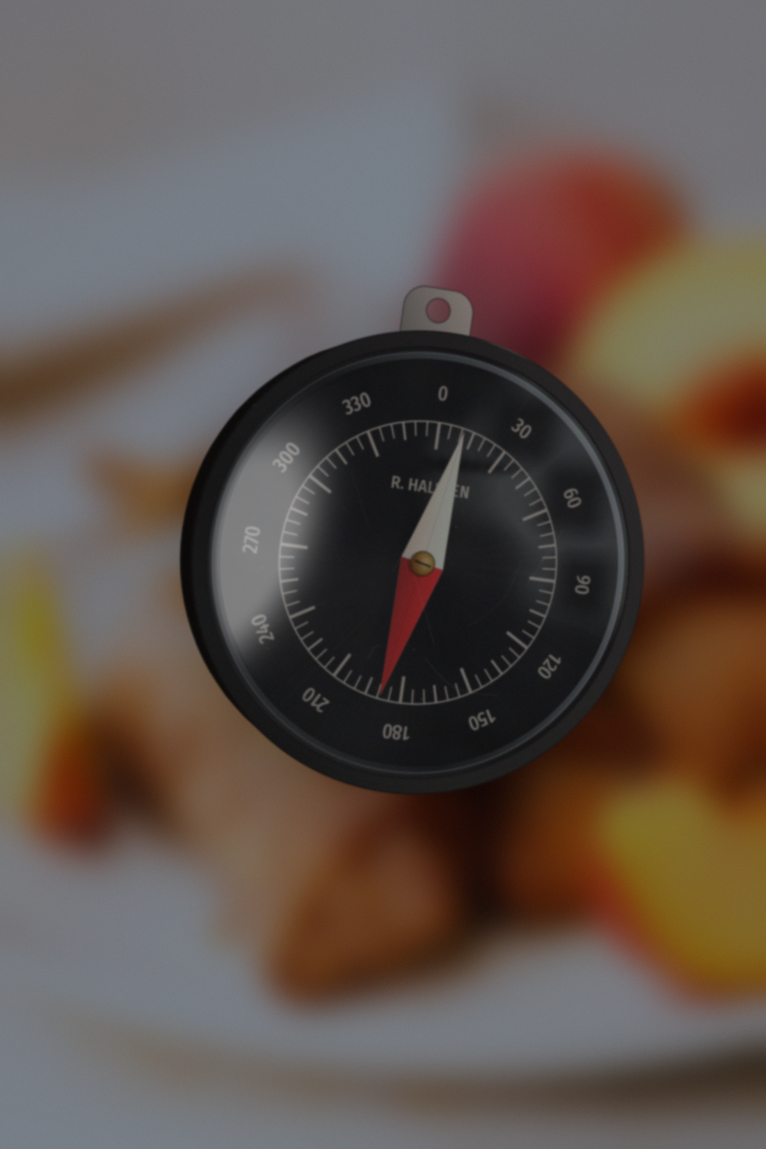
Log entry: 190 °
